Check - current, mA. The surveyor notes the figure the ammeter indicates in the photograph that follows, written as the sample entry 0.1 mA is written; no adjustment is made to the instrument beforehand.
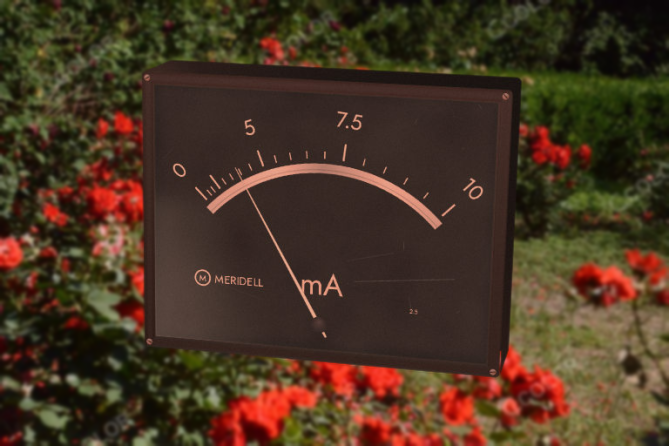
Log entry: 4 mA
